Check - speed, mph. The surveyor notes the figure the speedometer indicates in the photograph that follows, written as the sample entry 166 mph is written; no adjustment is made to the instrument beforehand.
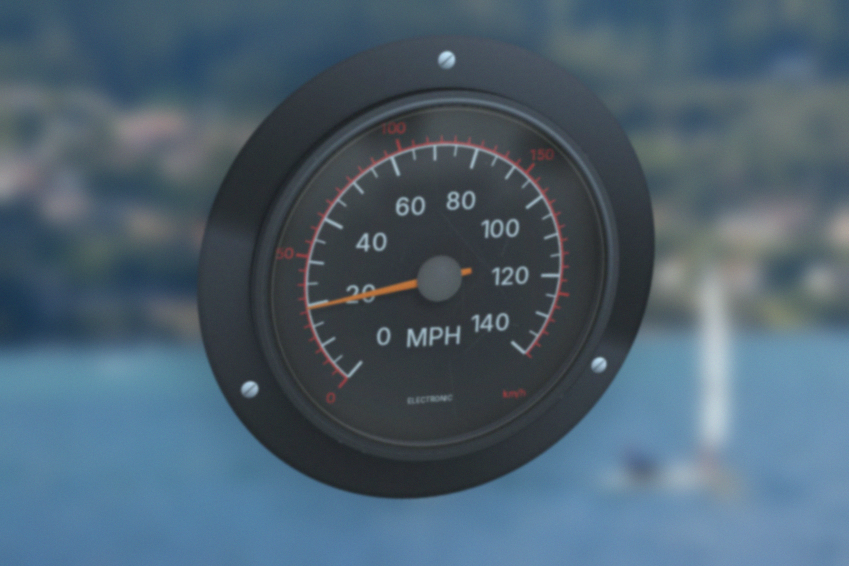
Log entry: 20 mph
